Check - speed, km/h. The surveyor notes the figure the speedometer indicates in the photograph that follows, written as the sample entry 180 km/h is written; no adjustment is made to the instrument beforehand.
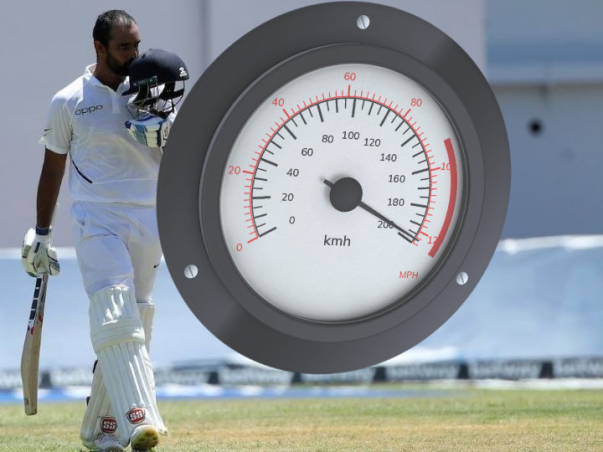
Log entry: 197.5 km/h
